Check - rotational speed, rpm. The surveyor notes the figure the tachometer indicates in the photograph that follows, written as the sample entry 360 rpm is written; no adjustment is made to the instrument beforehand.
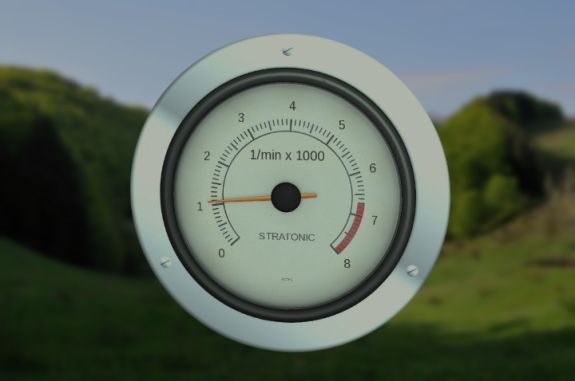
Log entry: 1100 rpm
